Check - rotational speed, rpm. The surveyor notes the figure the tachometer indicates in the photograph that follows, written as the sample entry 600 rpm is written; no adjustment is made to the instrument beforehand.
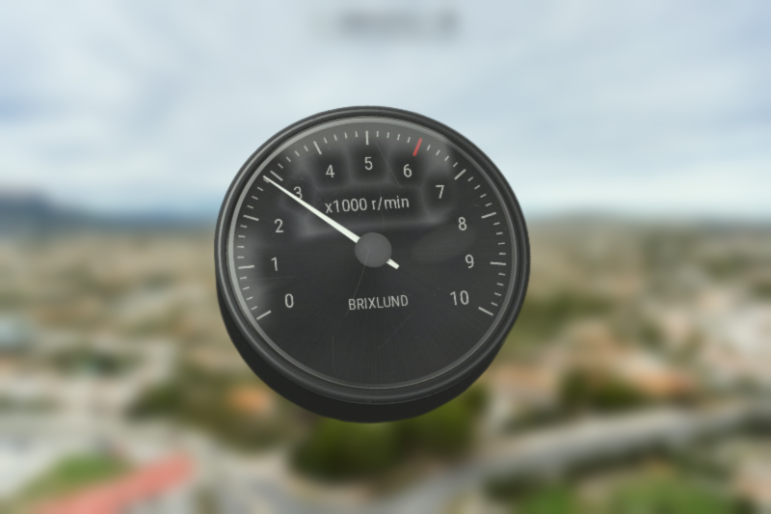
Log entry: 2800 rpm
